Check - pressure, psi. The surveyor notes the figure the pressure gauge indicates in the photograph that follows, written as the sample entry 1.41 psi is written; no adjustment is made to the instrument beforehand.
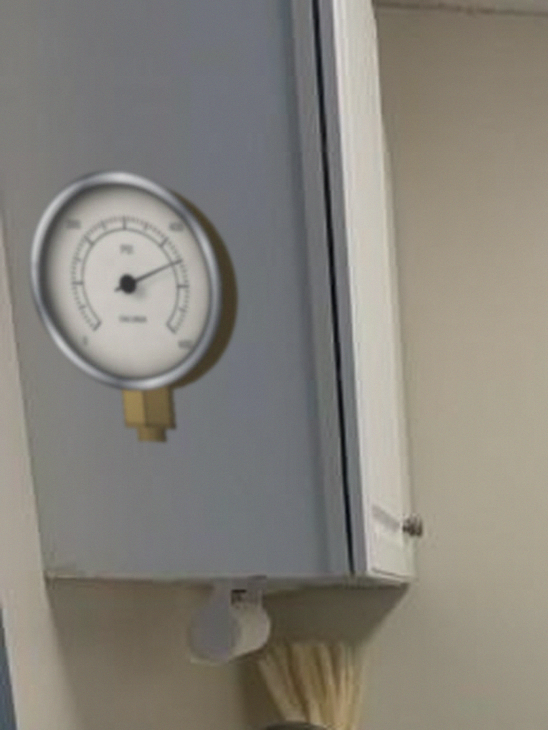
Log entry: 450 psi
